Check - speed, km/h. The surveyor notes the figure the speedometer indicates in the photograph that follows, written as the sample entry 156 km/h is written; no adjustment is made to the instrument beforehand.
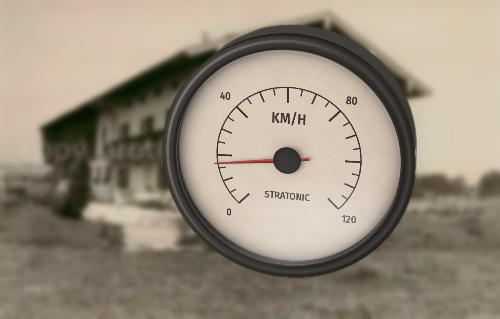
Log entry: 17.5 km/h
